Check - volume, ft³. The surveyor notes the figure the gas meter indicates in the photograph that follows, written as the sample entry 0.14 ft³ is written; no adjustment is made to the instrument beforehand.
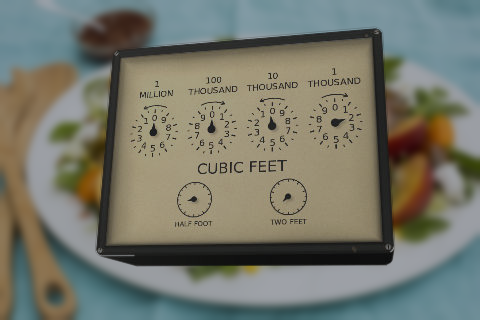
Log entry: 200 ft³
